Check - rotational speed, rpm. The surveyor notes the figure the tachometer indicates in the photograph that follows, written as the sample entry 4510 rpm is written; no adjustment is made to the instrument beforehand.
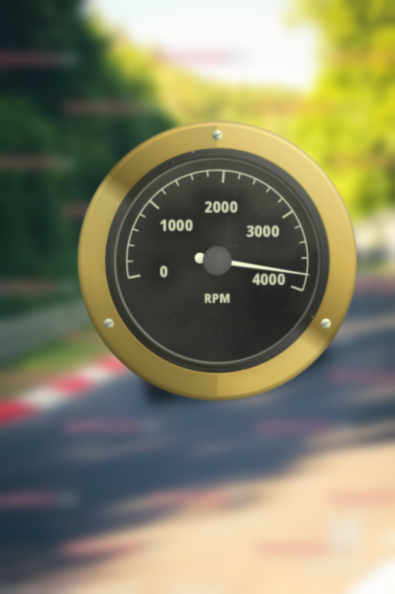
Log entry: 3800 rpm
